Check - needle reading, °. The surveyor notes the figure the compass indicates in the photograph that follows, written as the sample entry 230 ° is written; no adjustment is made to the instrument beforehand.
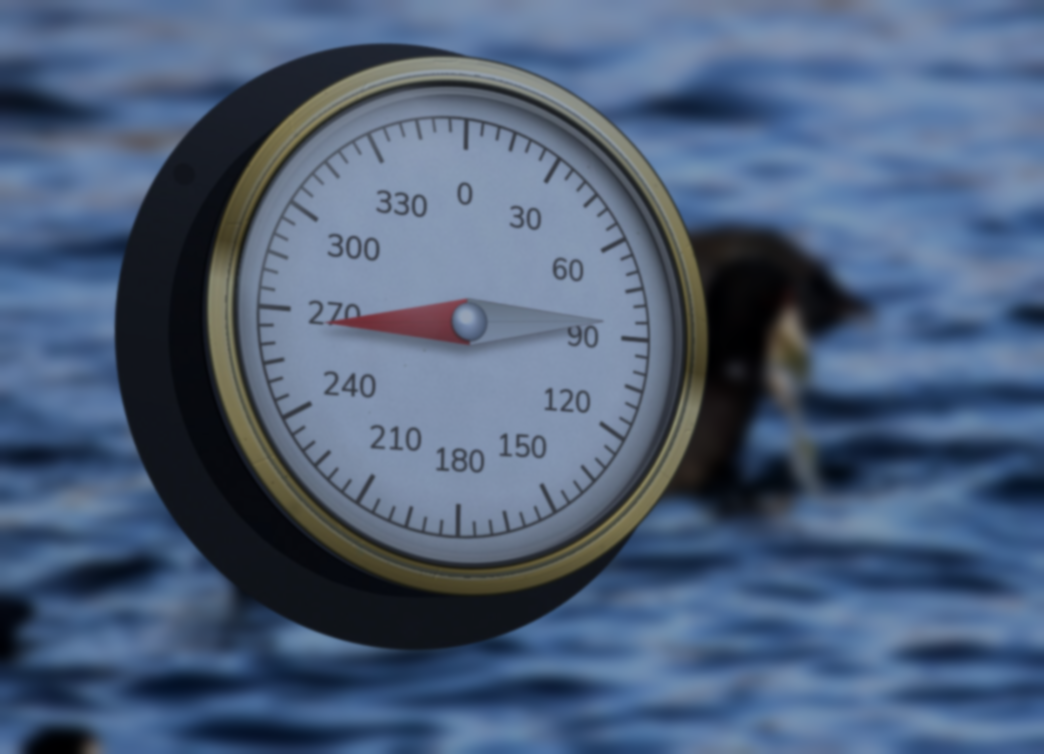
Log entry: 265 °
